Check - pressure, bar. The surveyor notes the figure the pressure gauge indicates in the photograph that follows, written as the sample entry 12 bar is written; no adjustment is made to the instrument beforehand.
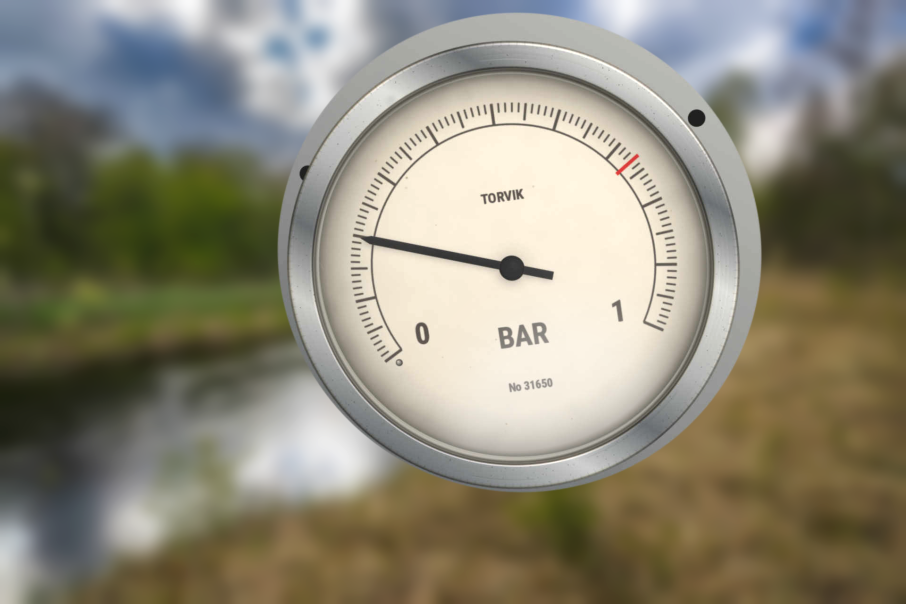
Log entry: 0.2 bar
